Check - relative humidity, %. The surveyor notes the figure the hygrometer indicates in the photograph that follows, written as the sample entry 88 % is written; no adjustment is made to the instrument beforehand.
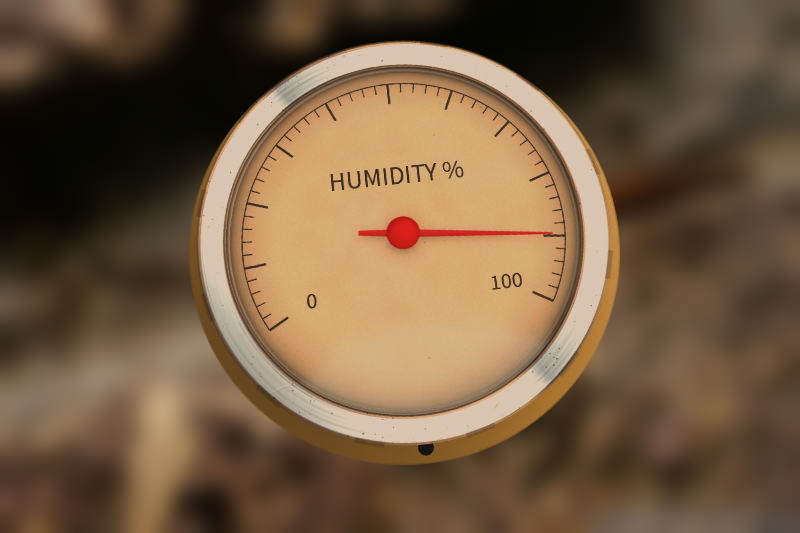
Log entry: 90 %
